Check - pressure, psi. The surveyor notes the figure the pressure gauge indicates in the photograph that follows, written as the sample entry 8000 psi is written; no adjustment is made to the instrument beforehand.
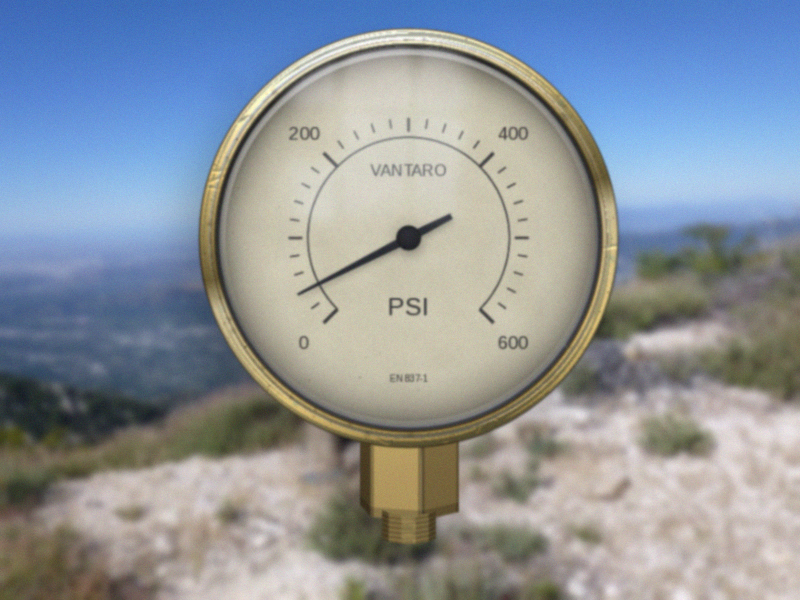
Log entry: 40 psi
